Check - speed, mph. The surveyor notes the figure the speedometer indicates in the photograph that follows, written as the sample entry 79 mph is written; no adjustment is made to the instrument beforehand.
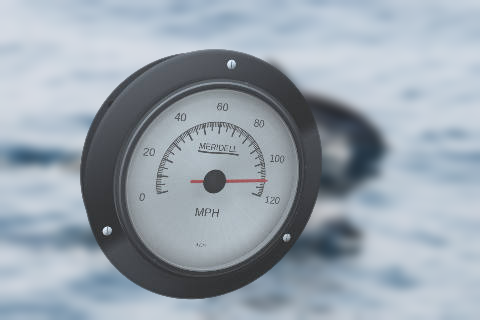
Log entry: 110 mph
